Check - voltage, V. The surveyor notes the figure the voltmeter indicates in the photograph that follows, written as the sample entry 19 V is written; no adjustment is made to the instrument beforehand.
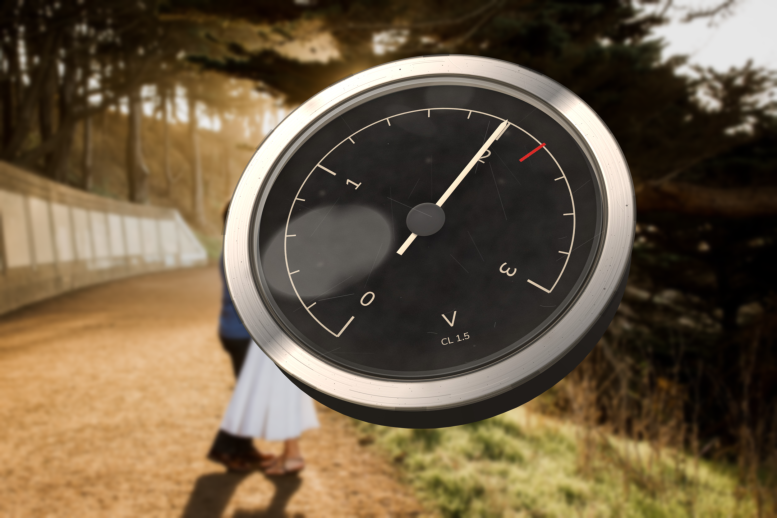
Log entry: 2 V
